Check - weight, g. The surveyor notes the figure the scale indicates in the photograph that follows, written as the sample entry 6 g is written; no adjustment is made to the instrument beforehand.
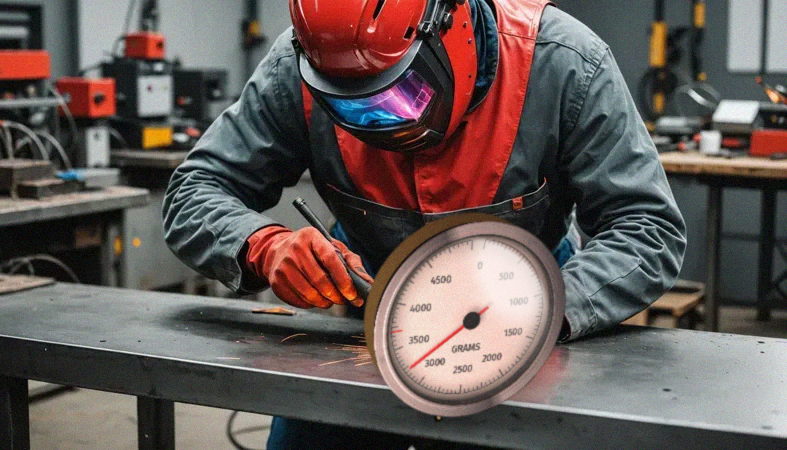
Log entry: 3250 g
